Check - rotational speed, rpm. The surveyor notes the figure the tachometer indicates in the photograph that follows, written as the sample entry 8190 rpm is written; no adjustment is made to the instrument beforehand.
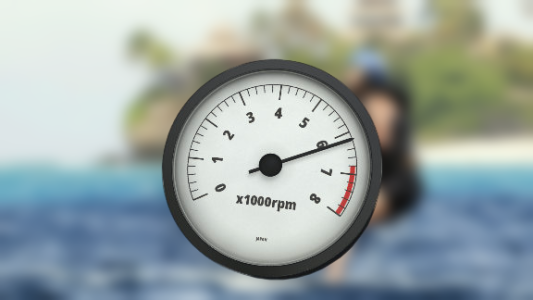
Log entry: 6200 rpm
